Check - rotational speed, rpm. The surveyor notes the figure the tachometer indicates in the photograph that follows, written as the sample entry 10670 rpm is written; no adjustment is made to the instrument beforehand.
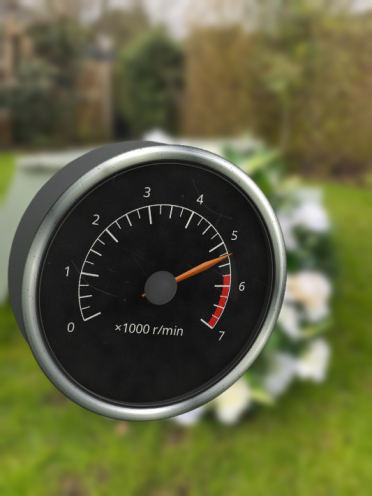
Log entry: 5250 rpm
